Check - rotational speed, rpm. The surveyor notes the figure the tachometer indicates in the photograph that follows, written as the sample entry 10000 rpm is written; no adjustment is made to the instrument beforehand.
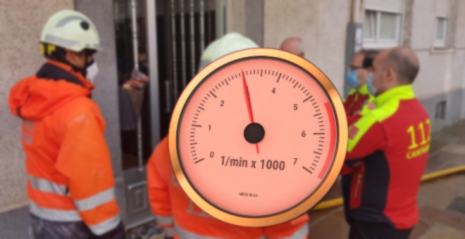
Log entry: 3000 rpm
